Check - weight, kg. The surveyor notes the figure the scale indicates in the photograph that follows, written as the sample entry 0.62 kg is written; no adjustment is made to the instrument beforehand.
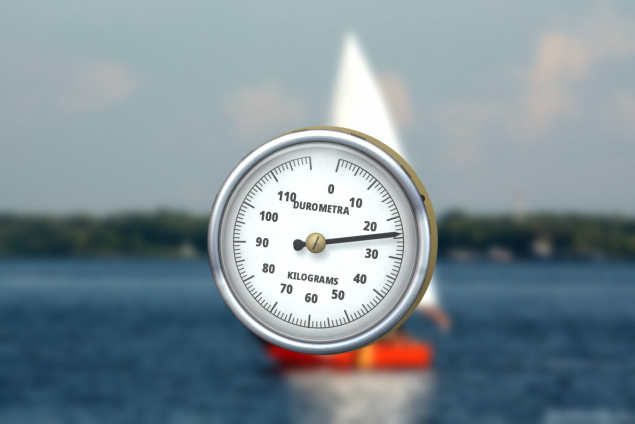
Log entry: 24 kg
